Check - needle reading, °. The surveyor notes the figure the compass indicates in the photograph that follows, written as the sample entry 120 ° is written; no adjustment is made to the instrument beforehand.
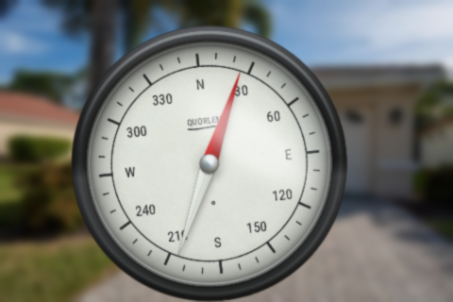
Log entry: 25 °
